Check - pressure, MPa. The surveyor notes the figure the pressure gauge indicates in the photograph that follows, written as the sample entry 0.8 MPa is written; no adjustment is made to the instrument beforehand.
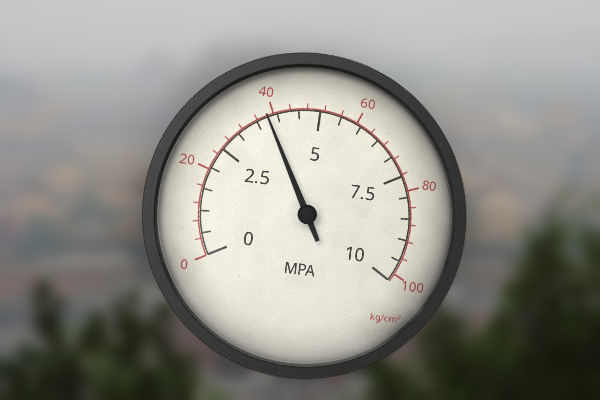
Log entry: 3.75 MPa
